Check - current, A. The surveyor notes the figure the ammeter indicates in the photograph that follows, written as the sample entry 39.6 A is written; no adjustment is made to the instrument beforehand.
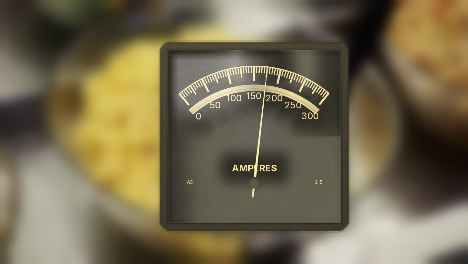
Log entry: 175 A
